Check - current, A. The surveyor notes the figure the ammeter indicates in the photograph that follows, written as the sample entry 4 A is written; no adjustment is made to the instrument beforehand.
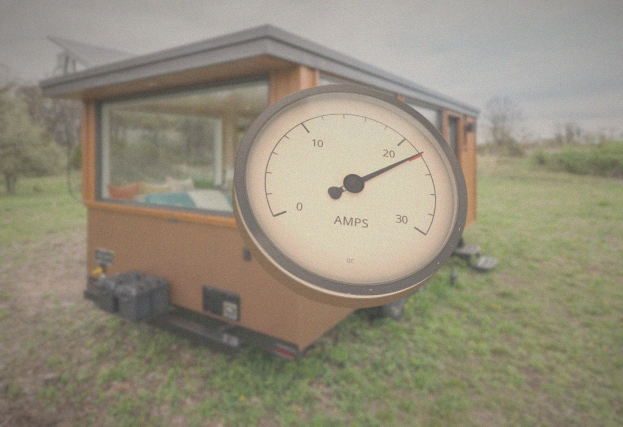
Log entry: 22 A
